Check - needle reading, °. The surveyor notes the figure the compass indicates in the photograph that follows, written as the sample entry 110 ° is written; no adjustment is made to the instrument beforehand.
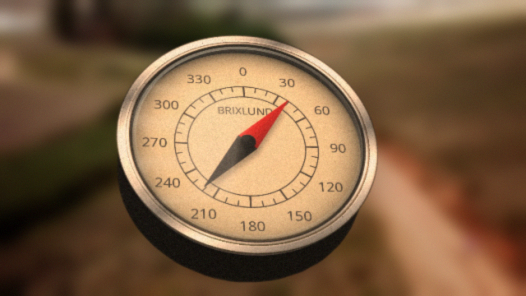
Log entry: 40 °
